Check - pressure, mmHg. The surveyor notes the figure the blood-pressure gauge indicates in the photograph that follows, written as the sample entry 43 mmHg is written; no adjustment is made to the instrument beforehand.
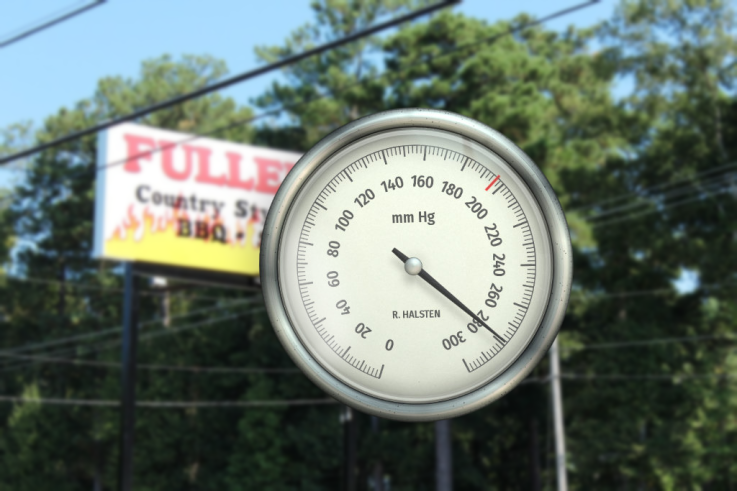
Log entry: 278 mmHg
